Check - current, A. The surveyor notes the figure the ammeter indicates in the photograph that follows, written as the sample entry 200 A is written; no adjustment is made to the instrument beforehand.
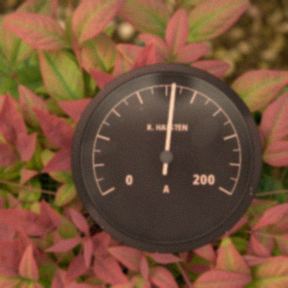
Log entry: 105 A
